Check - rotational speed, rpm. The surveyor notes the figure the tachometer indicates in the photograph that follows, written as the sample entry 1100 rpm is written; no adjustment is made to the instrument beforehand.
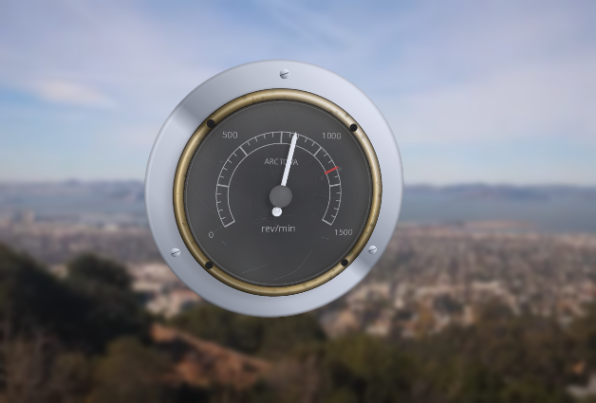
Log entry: 825 rpm
